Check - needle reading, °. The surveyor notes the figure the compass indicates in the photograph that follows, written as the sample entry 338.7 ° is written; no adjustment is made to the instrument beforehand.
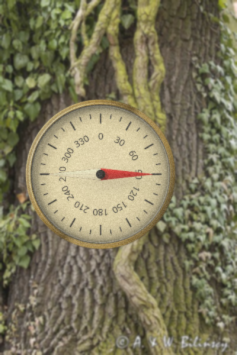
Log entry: 90 °
